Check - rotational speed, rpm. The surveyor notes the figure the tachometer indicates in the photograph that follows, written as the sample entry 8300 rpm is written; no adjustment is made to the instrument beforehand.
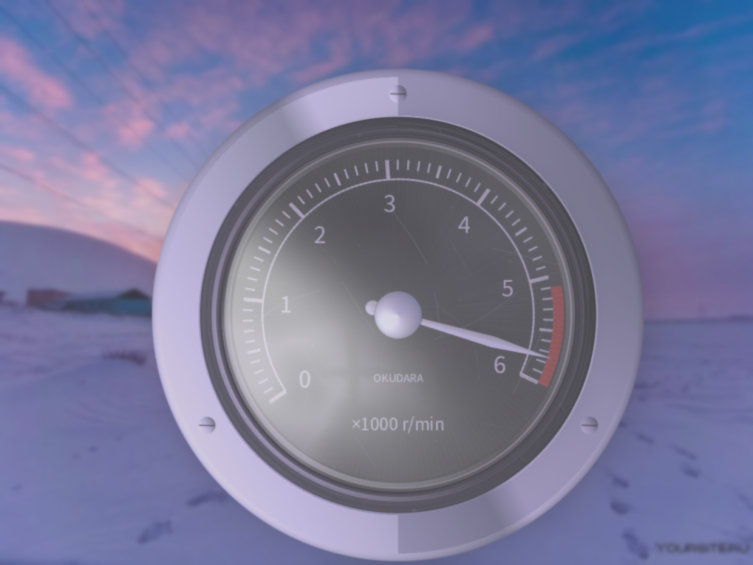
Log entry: 5750 rpm
